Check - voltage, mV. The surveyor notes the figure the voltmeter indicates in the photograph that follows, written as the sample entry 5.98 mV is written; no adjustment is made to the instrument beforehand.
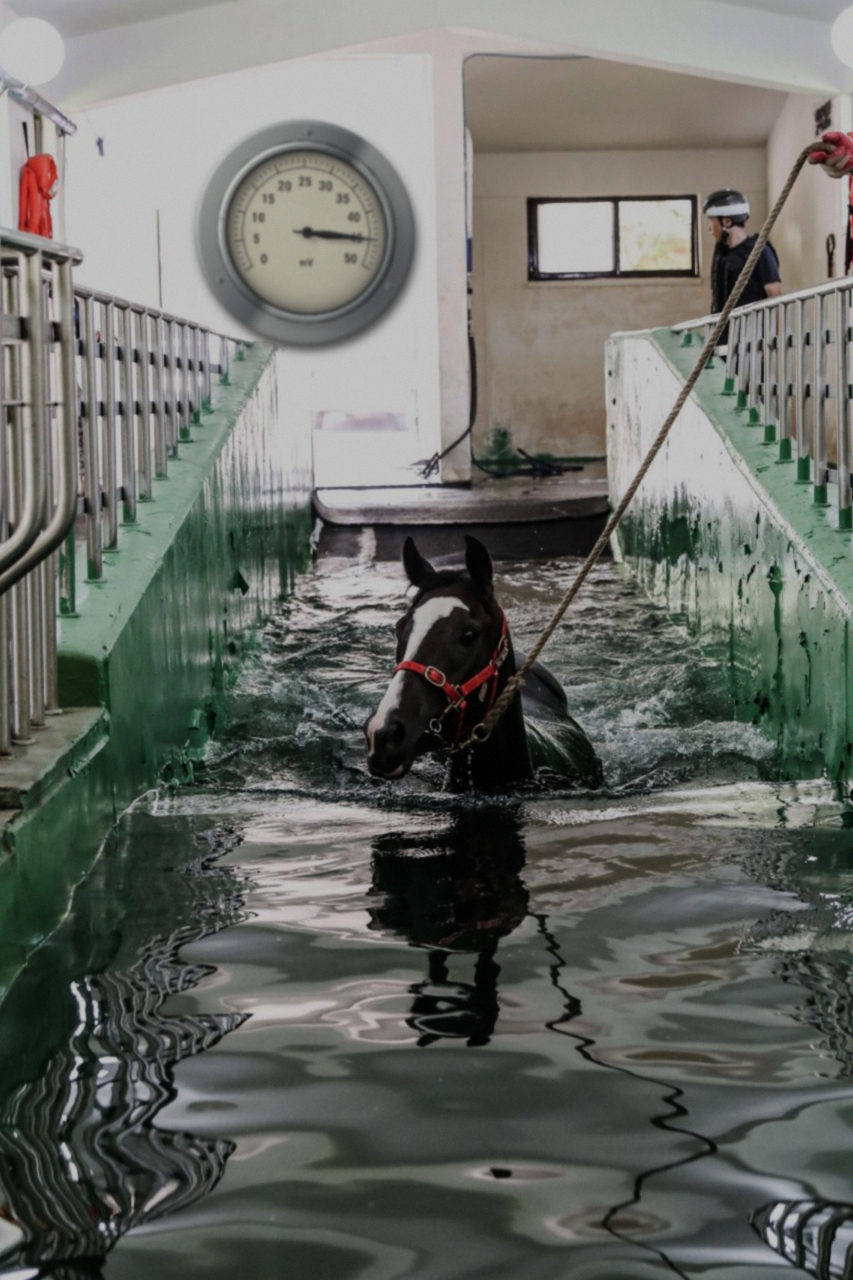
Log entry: 45 mV
